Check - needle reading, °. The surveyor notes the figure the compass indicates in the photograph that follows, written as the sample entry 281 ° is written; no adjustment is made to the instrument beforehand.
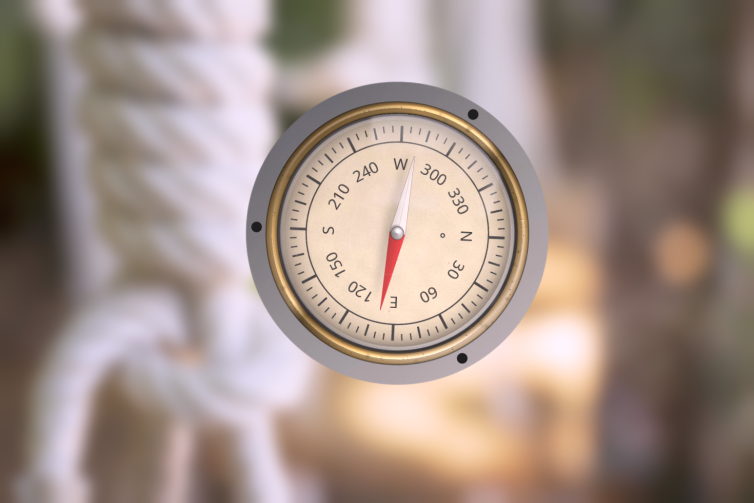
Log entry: 100 °
